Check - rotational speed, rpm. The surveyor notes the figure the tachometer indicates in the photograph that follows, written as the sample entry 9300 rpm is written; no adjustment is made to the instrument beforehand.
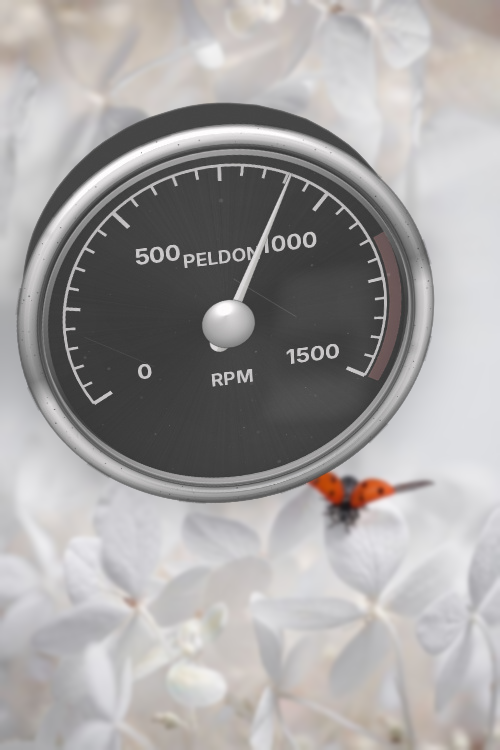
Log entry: 900 rpm
